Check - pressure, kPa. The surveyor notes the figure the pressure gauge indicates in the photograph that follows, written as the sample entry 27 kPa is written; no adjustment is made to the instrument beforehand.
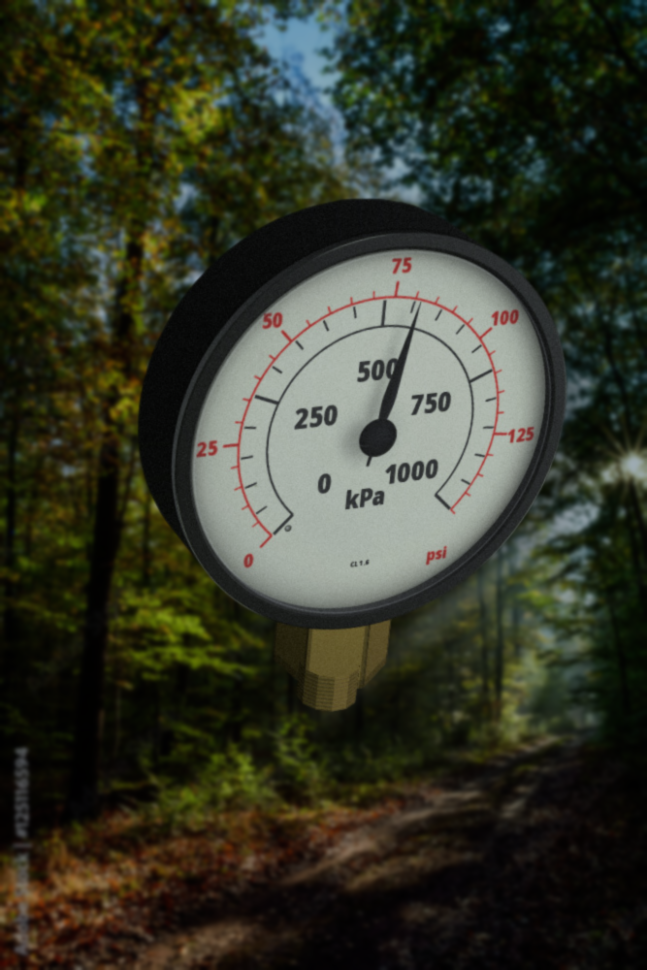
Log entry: 550 kPa
